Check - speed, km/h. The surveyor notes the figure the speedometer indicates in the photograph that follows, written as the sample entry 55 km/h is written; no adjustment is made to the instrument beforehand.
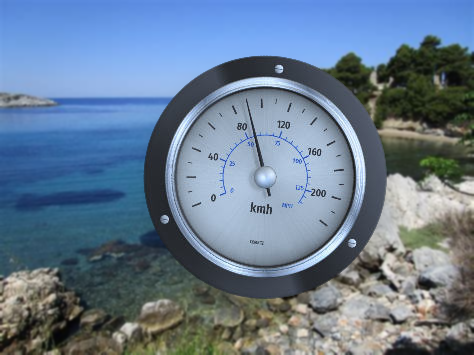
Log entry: 90 km/h
